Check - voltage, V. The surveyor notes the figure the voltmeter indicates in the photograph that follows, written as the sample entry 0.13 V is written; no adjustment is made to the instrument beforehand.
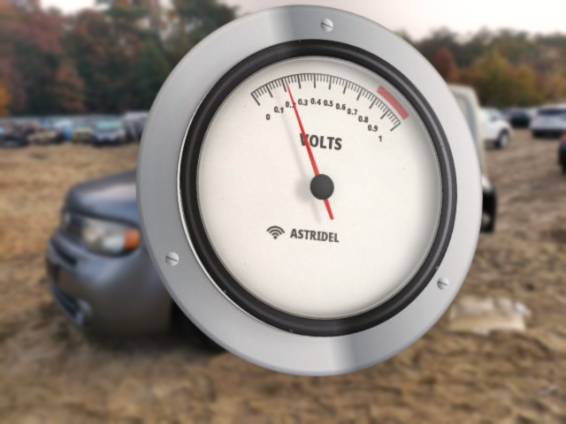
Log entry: 0.2 V
